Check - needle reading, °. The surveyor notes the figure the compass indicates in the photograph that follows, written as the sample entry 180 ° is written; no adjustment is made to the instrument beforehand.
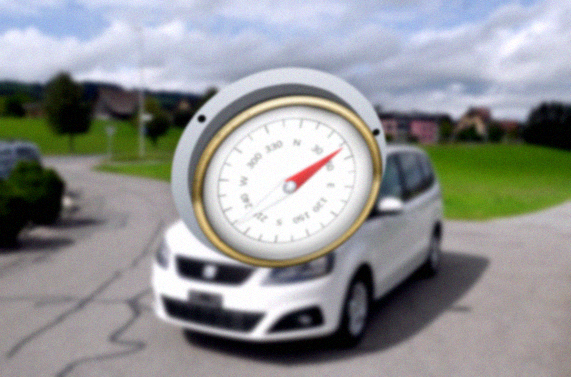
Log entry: 45 °
